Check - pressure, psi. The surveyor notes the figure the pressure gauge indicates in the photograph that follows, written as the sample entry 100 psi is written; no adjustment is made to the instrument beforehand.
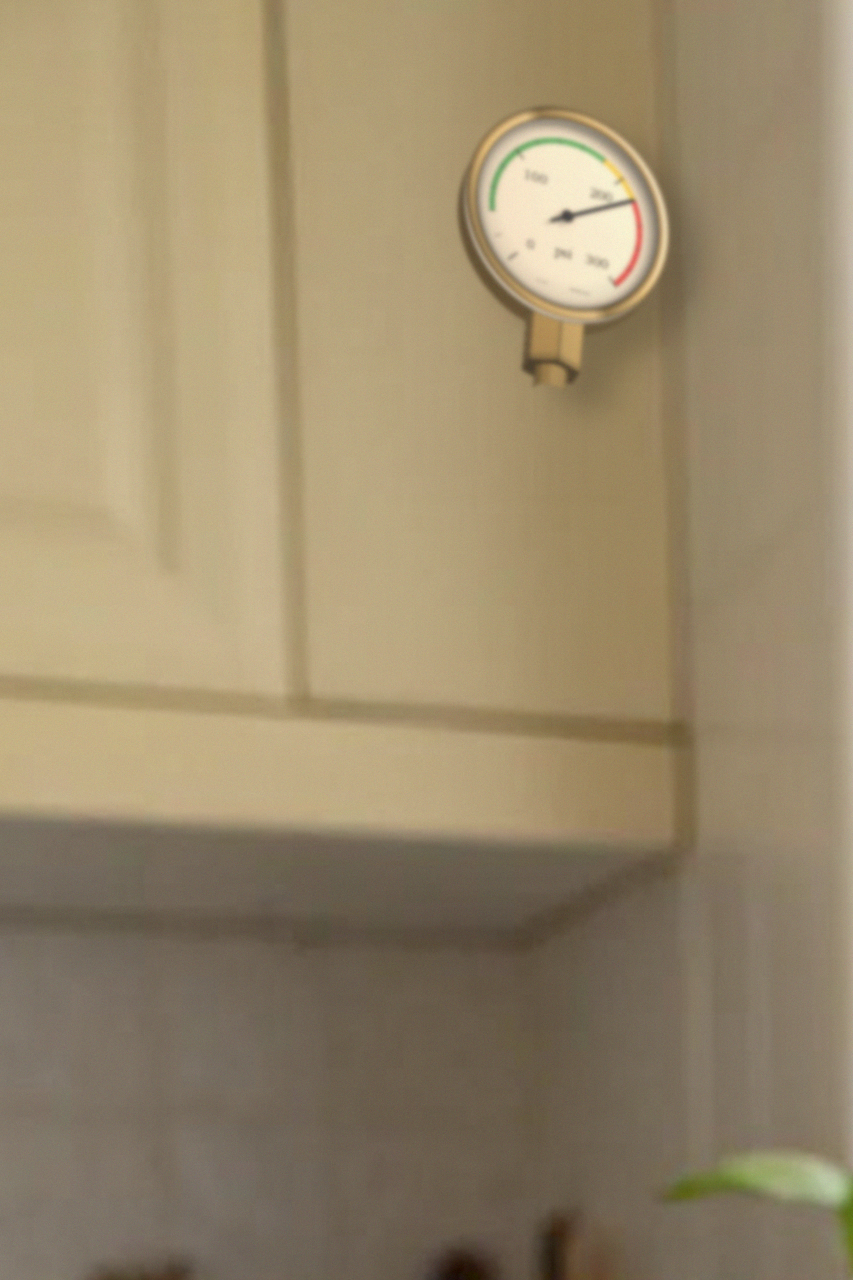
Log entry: 220 psi
